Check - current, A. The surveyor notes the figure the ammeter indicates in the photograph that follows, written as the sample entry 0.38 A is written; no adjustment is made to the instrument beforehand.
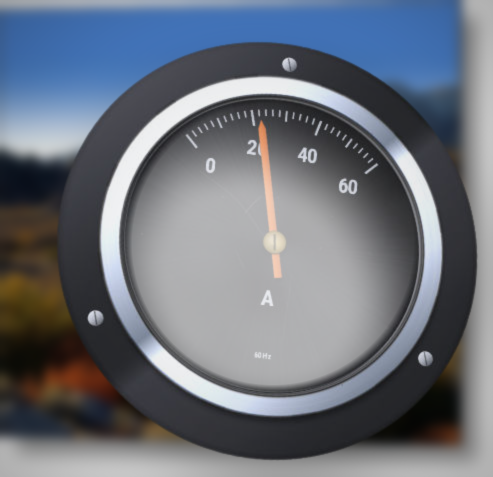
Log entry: 22 A
